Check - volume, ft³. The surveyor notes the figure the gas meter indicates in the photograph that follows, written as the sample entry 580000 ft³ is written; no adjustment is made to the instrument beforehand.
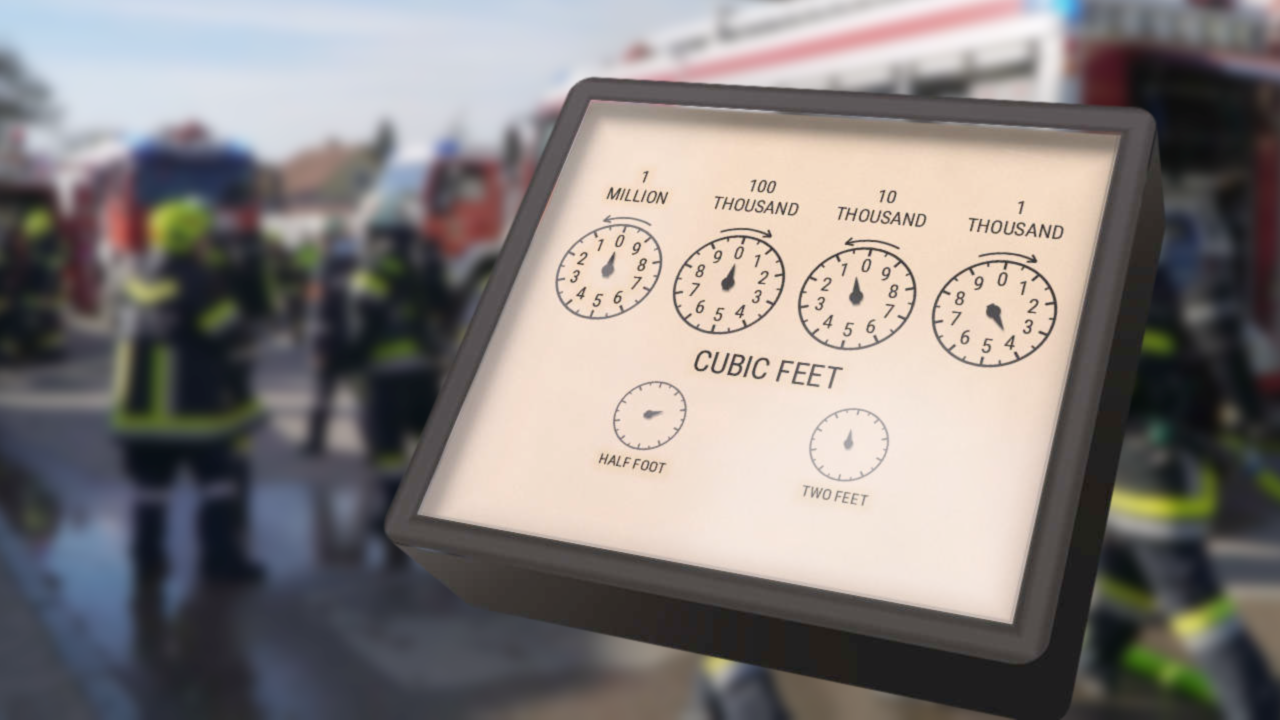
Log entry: 400 ft³
